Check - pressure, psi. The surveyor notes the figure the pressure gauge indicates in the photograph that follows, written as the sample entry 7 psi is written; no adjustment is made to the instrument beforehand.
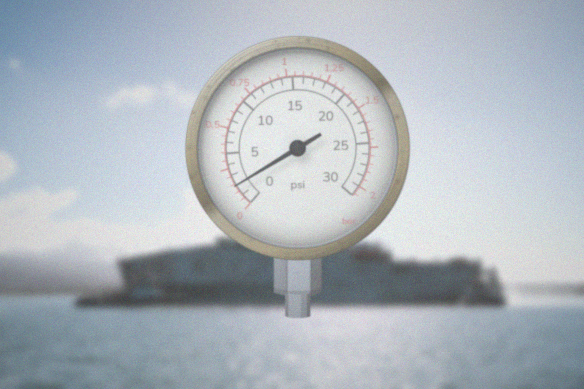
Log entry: 2 psi
